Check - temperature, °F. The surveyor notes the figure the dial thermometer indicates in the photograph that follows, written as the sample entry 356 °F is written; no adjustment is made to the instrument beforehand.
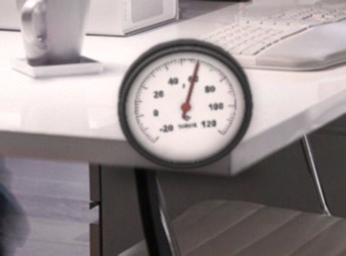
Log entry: 60 °F
